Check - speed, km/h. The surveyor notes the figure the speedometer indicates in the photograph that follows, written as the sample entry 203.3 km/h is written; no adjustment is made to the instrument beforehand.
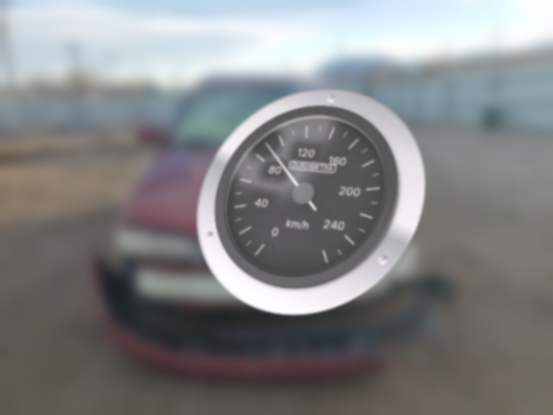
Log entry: 90 km/h
